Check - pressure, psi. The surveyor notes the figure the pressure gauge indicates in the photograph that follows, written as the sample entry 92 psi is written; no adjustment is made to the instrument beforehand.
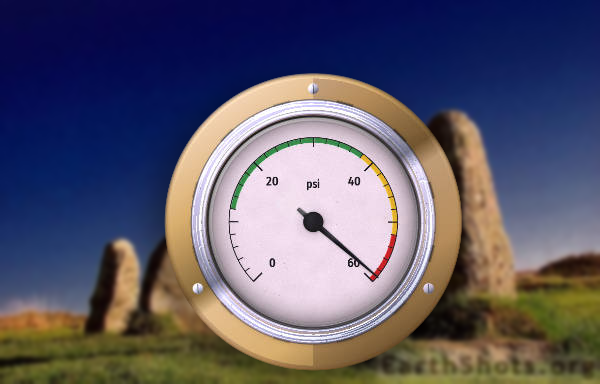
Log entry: 59 psi
